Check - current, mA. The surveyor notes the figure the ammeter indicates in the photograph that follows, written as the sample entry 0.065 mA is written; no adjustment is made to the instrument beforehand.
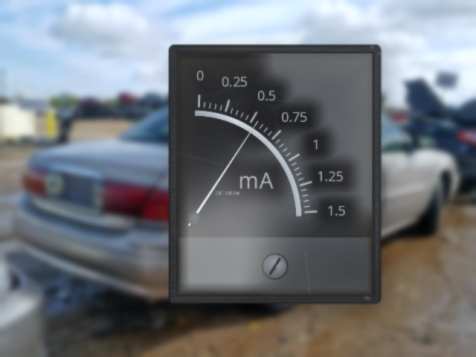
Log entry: 0.55 mA
